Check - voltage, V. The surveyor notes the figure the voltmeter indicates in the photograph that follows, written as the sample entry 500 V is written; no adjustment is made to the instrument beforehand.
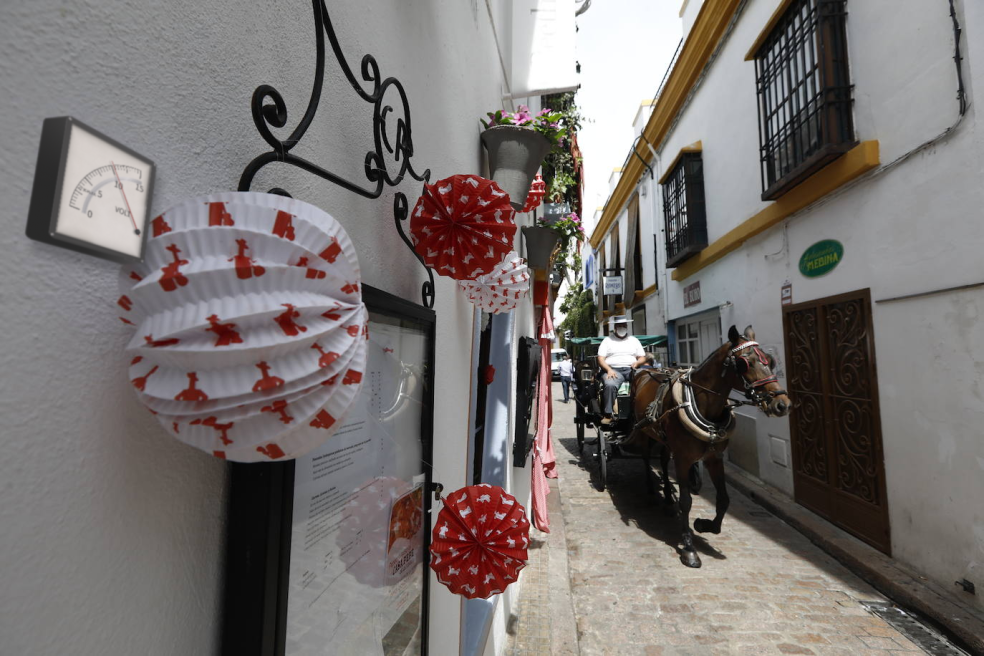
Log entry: 10 V
